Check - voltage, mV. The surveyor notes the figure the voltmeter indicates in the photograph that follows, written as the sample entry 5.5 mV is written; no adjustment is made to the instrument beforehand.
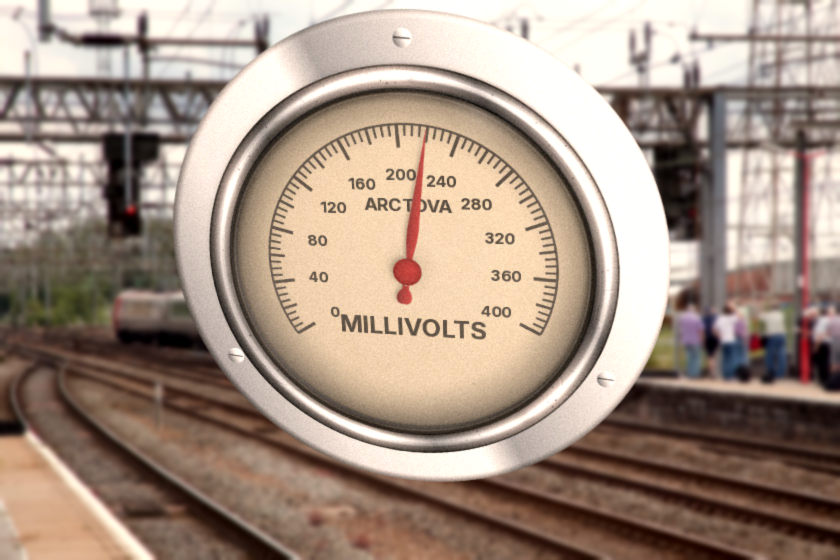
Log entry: 220 mV
